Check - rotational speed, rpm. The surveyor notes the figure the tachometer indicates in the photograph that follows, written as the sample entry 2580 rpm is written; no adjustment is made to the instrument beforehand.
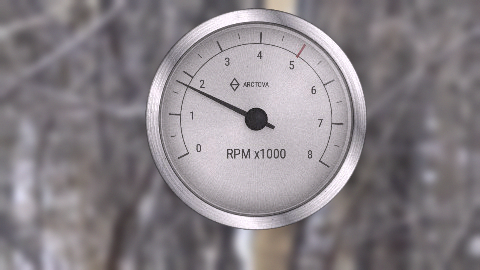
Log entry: 1750 rpm
